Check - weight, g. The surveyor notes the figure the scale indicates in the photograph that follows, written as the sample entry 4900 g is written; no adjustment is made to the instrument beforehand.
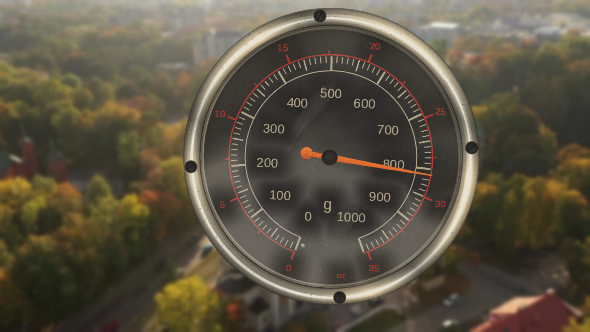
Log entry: 810 g
